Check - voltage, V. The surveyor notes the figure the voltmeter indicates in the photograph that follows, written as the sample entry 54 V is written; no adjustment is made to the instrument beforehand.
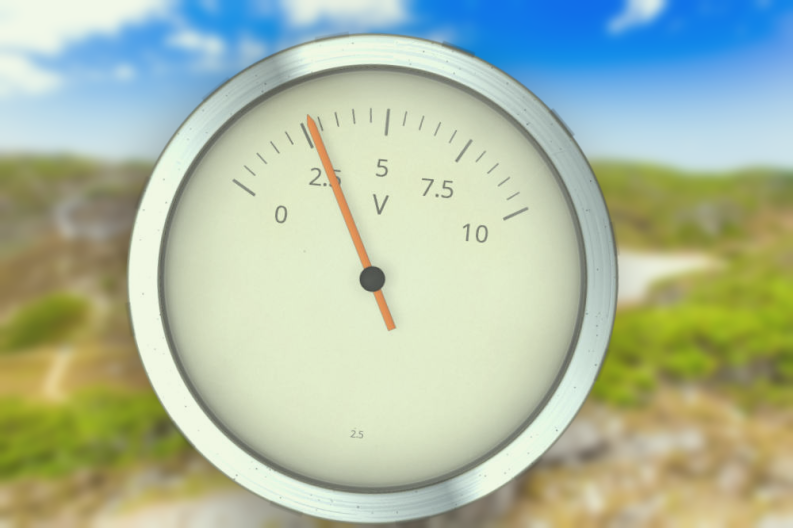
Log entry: 2.75 V
